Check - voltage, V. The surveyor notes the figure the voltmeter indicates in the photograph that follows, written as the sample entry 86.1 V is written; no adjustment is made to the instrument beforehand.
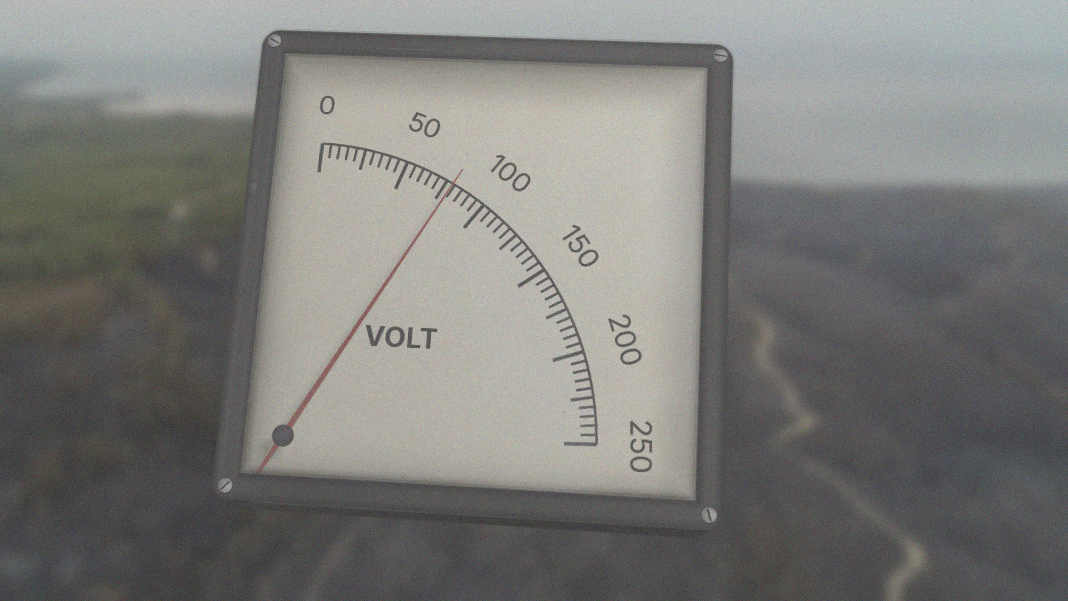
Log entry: 80 V
